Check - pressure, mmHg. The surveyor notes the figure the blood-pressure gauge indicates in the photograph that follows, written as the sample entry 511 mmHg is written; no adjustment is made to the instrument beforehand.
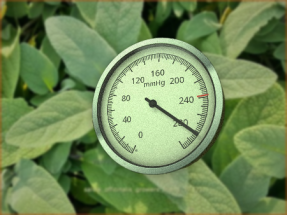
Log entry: 280 mmHg
